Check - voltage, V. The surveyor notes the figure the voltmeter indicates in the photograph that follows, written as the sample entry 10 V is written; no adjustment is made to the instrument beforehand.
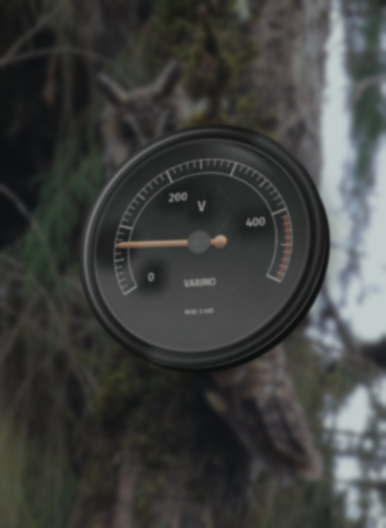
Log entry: 70 V
